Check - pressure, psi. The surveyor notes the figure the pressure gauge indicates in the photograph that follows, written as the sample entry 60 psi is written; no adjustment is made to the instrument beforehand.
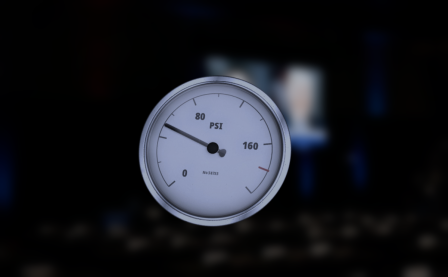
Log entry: 50 psi
